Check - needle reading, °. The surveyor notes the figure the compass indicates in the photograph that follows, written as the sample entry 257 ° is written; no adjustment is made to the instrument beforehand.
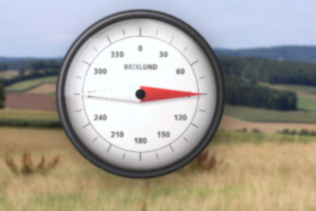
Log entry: 90 °
